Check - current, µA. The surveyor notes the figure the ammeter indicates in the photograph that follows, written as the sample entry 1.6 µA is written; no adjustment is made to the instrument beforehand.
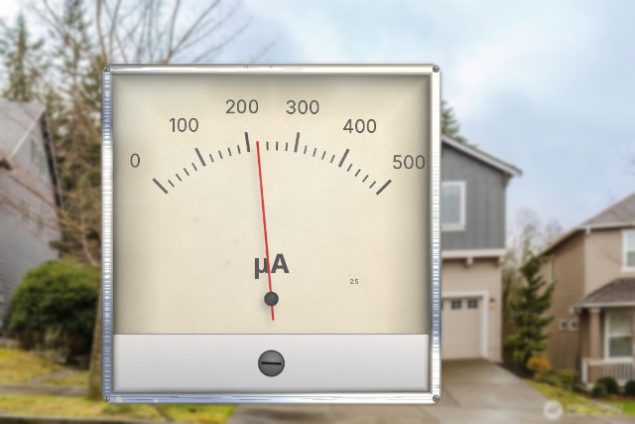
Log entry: 220 µA
